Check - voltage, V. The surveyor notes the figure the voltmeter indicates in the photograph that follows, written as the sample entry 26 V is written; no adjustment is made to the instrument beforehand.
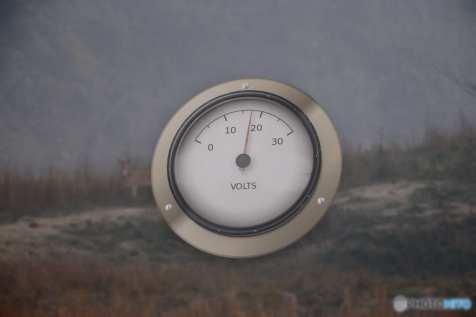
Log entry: 17.5 V
